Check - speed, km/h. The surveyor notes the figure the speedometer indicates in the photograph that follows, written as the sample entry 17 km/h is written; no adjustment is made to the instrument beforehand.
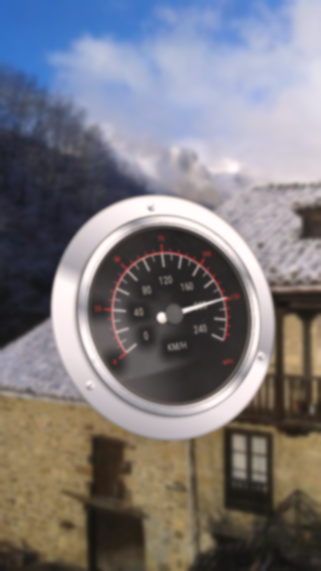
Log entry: 200 km/h
